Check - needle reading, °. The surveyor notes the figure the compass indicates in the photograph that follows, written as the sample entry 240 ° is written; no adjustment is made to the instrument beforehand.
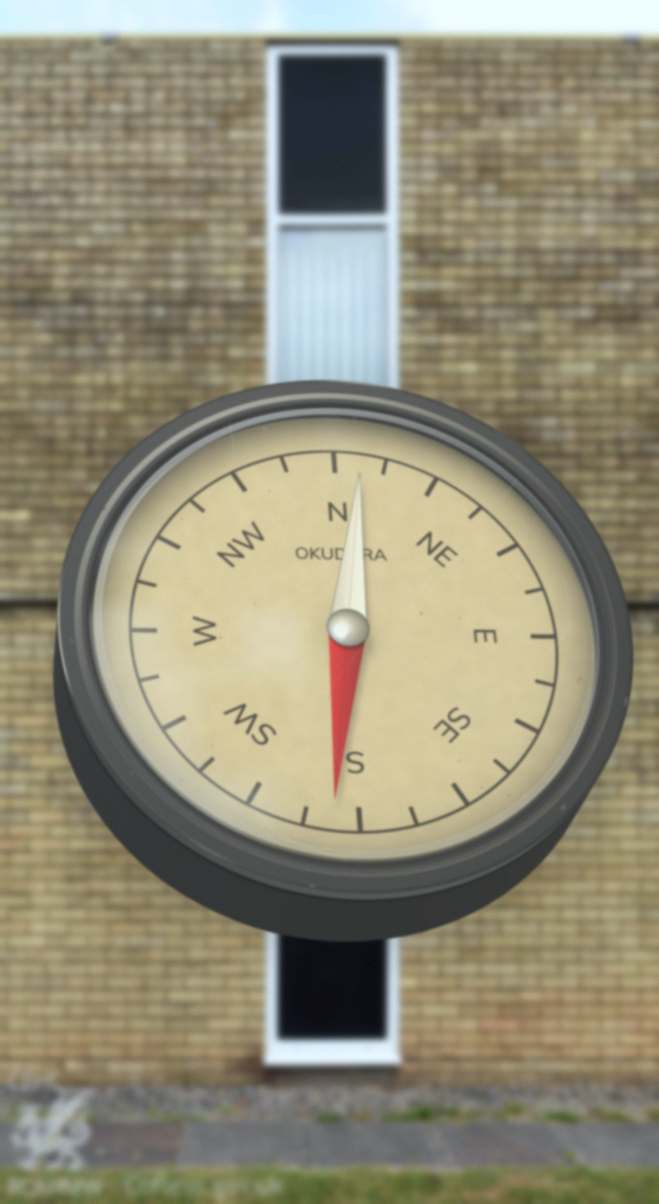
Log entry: 187.5 °
